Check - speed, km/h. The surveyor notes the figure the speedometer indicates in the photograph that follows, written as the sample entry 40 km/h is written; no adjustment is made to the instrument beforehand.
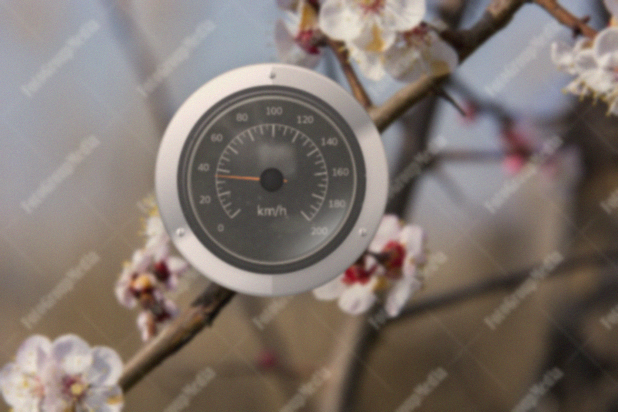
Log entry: 35 km/h
